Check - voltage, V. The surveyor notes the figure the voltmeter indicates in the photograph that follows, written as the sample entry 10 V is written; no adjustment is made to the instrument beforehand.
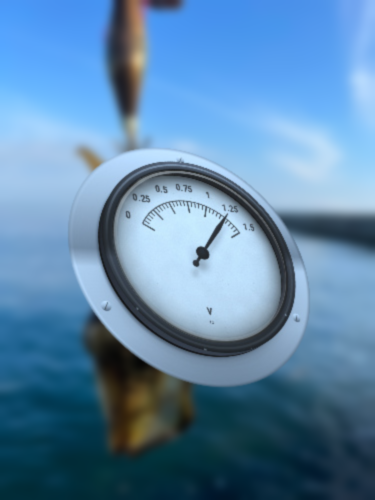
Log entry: 1.25 V
